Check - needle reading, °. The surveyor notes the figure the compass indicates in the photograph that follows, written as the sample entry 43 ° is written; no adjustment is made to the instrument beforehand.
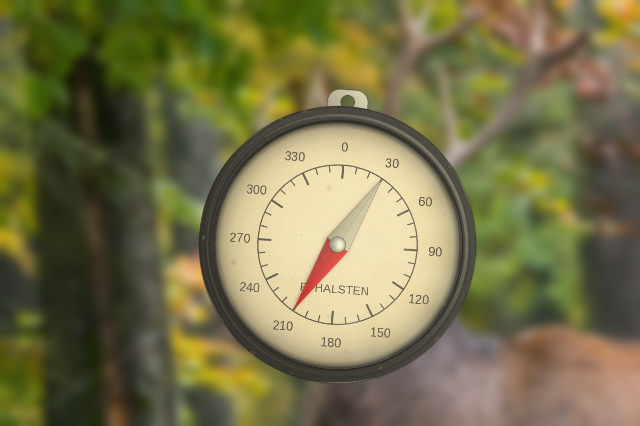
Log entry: 210 °
